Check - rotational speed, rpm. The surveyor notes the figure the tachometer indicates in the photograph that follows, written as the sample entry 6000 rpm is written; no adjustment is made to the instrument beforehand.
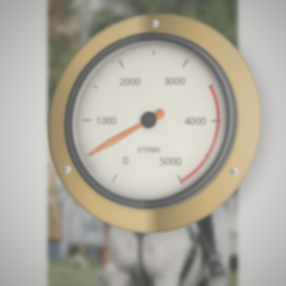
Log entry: 500 rpm
